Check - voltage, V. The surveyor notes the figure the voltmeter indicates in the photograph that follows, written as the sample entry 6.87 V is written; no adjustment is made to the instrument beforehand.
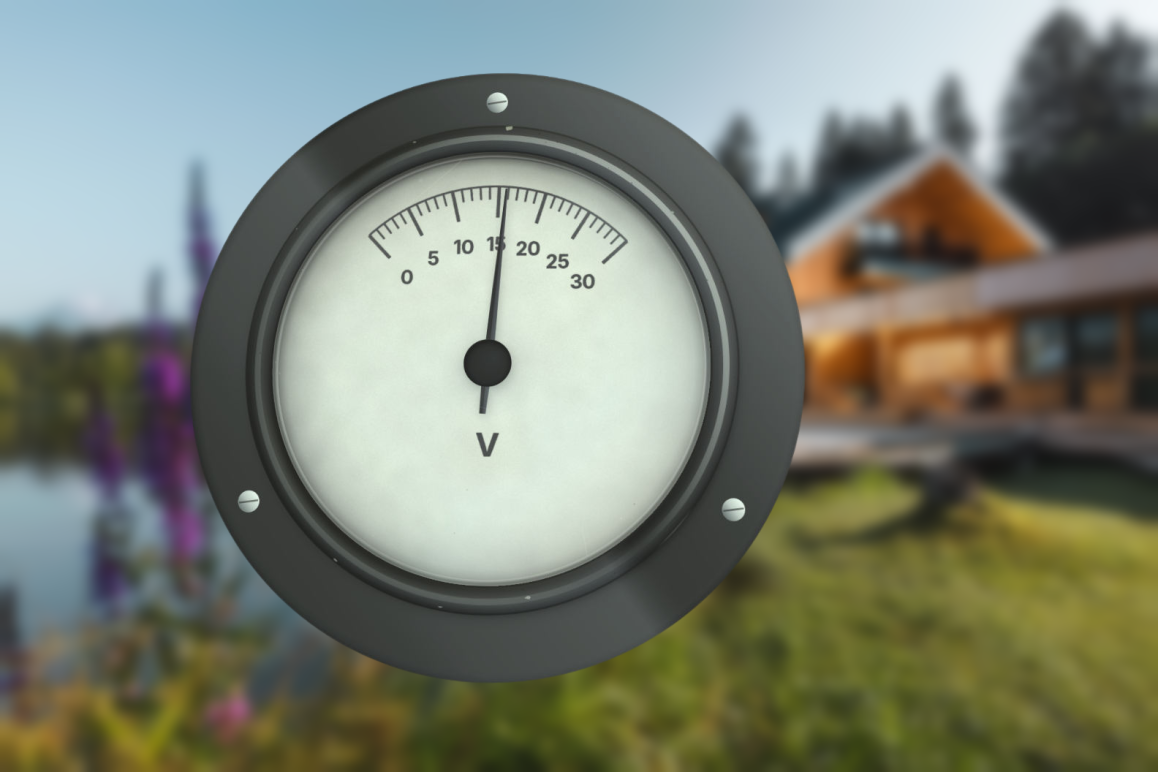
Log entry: 16 V
